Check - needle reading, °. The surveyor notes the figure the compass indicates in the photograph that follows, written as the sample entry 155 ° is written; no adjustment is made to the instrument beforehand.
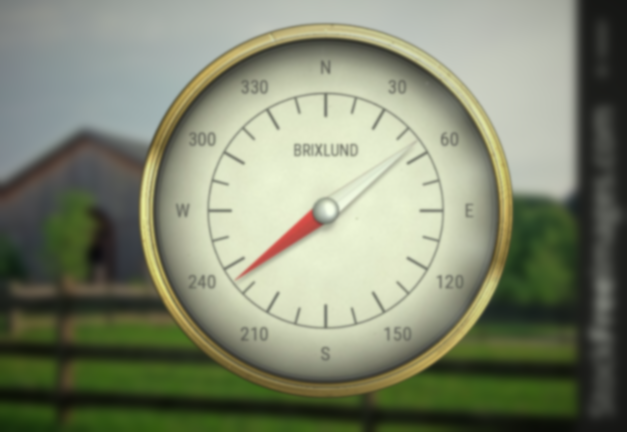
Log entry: 232.5 °
